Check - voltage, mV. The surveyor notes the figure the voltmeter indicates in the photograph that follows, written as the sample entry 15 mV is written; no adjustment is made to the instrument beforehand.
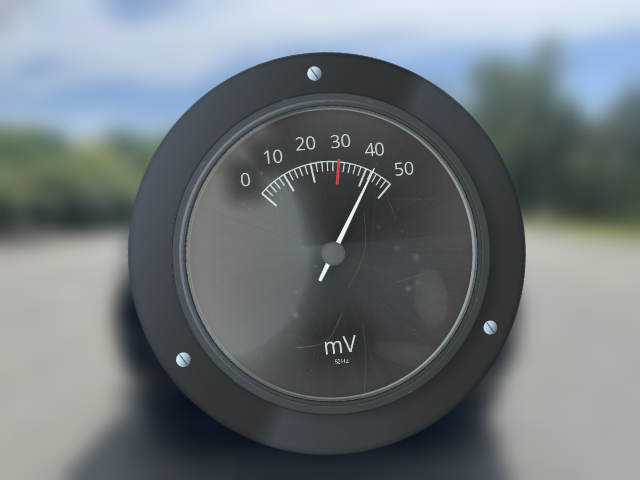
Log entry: 42 mV
